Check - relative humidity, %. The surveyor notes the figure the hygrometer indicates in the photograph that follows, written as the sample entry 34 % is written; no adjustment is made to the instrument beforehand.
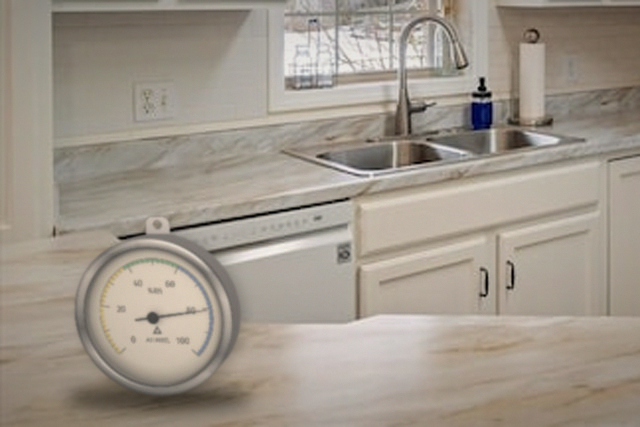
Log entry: 80 %
